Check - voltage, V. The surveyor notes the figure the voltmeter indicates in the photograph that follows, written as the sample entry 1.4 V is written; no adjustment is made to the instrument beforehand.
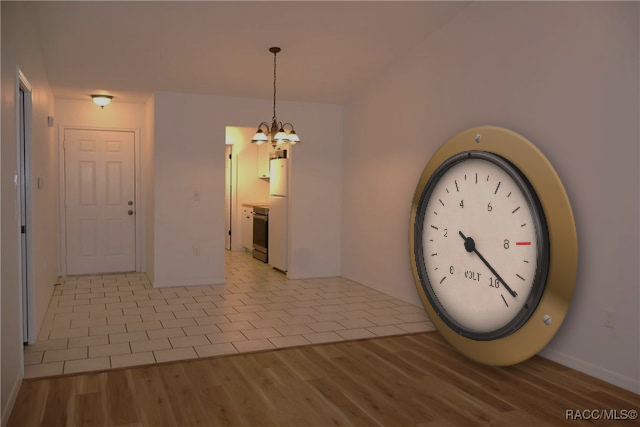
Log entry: 9.5 V
